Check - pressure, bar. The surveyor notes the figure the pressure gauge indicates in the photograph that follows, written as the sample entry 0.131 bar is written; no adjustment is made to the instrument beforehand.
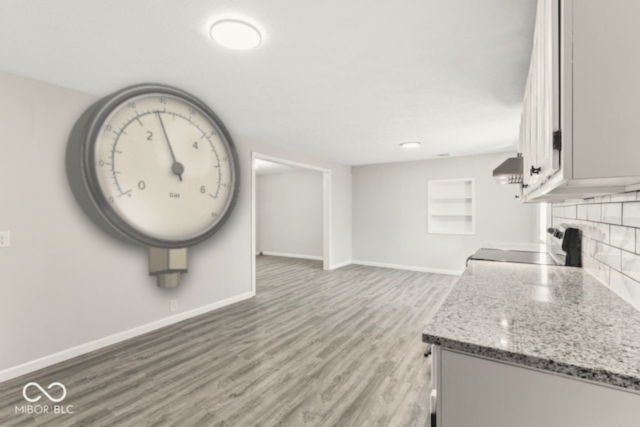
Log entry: 2.5 bar
